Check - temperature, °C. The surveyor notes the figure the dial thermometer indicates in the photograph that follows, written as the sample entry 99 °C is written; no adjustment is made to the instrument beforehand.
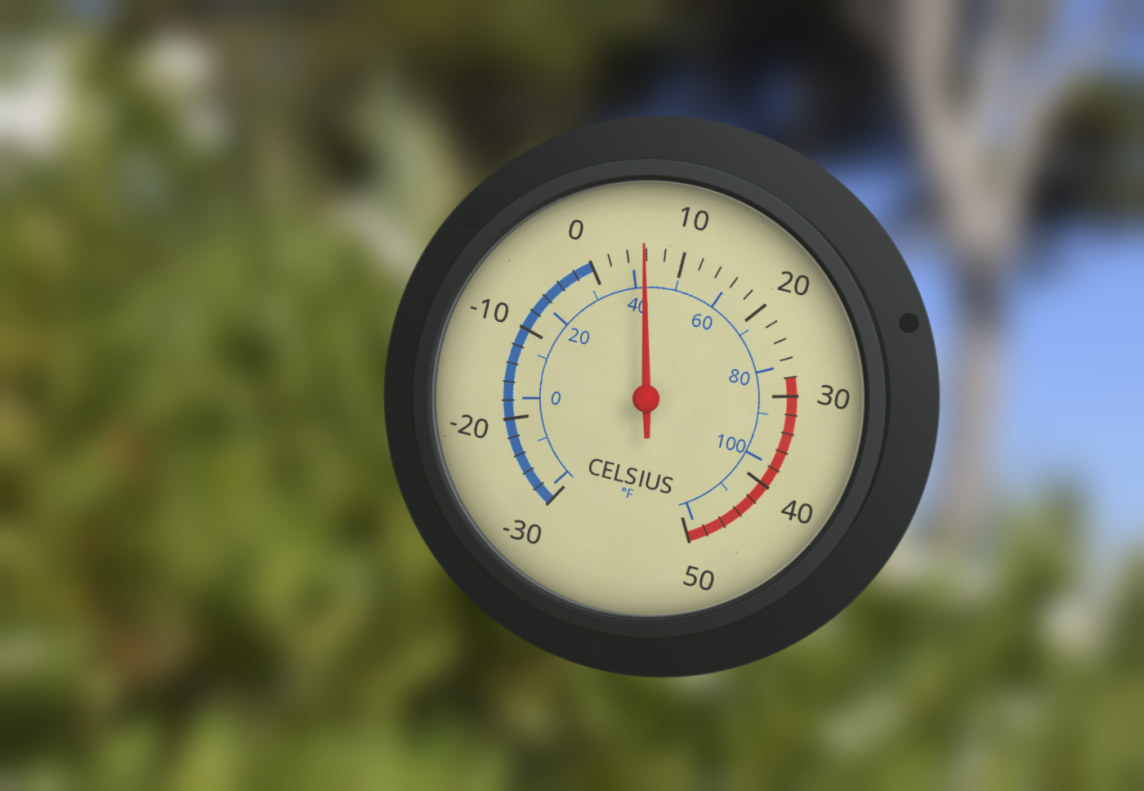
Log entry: 6 °C
